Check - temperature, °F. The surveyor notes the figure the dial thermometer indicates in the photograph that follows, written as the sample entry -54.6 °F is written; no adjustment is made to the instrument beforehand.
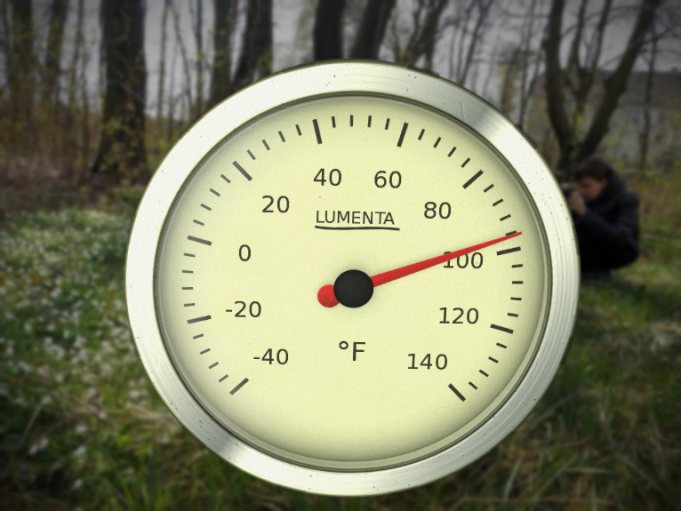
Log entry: 96 °F
